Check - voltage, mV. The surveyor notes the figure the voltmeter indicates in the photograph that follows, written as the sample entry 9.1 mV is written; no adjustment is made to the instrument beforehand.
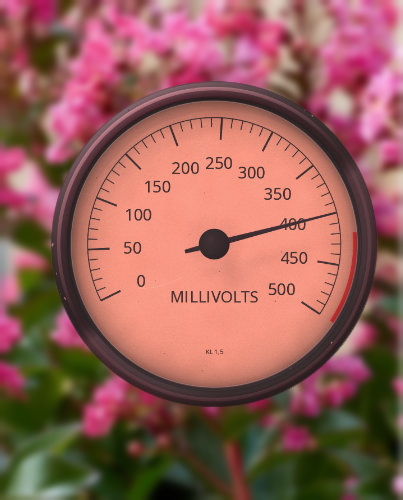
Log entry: 400 mV
